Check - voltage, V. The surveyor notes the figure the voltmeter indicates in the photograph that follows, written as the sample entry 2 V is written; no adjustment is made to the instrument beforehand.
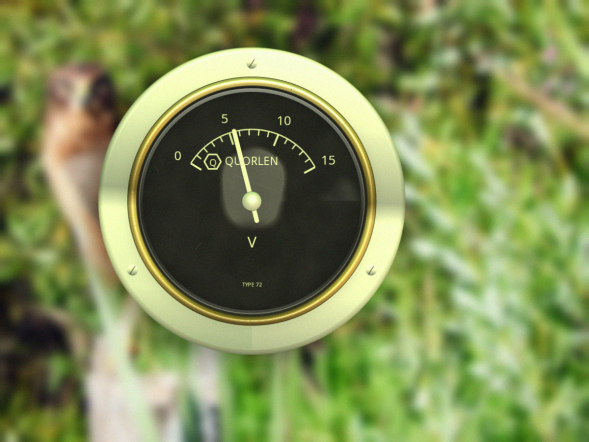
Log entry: 5.5 V
